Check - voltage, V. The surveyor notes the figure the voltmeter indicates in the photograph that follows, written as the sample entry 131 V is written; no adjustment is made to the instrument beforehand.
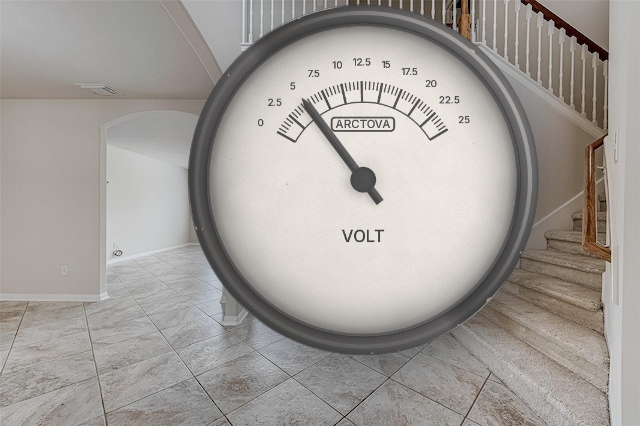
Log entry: 5 V
